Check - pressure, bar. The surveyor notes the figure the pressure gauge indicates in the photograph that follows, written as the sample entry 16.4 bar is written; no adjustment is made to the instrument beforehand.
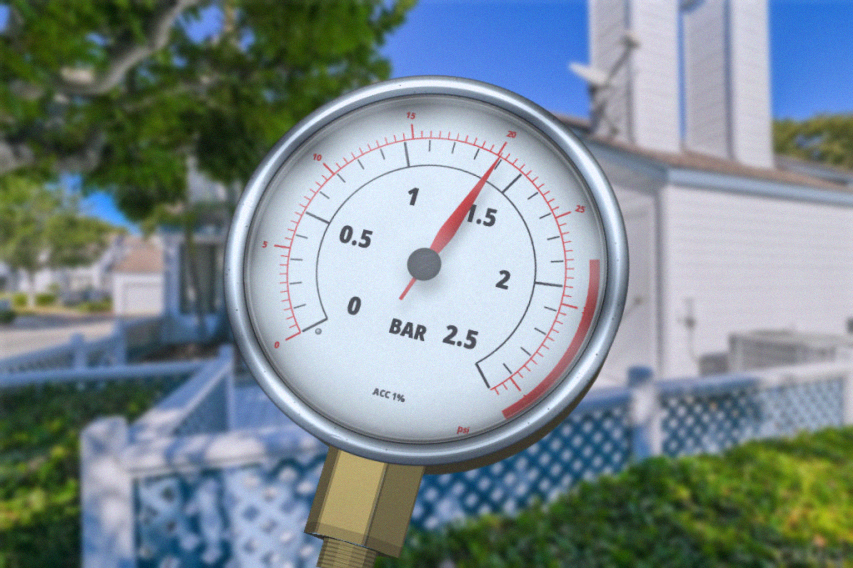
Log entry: 1.4 bar
